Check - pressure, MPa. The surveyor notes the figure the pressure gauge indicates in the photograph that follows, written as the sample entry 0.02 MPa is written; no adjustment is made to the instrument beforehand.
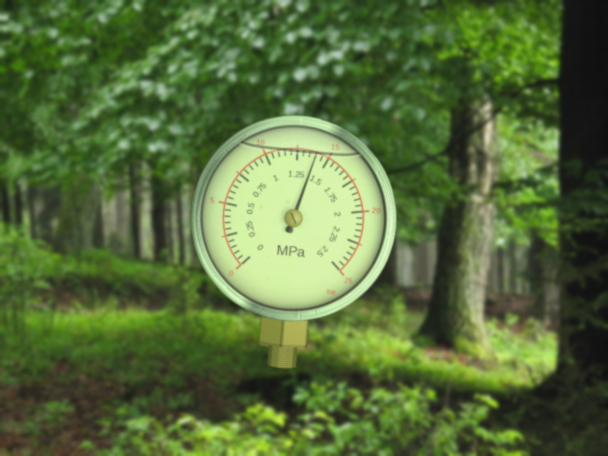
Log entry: 1.4 MPa
